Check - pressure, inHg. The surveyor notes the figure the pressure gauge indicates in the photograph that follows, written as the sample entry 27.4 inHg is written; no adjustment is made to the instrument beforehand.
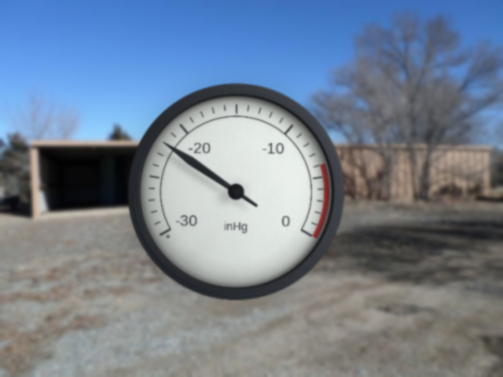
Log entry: -22 inHg
